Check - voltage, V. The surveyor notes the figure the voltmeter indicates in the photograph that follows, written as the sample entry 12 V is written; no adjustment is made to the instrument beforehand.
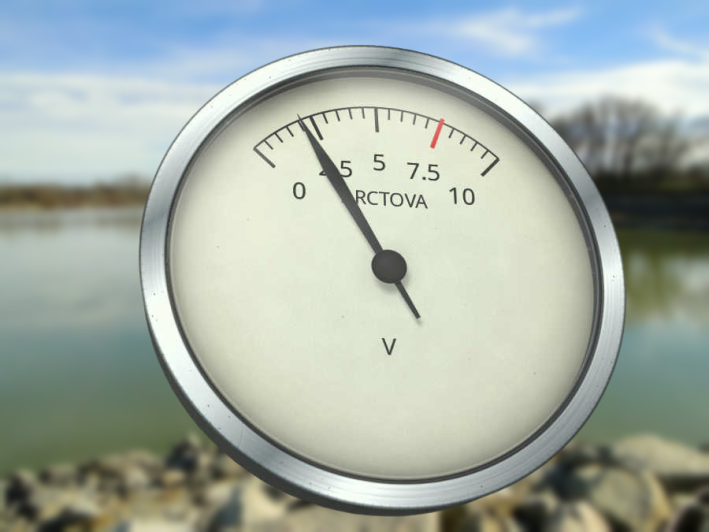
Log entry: 2 V
